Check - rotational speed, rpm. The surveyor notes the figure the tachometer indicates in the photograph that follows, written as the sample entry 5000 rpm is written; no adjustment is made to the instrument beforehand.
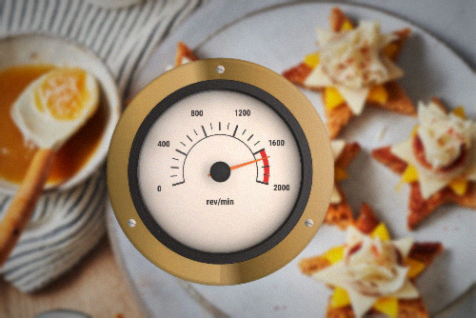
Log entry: 1700 rpm
